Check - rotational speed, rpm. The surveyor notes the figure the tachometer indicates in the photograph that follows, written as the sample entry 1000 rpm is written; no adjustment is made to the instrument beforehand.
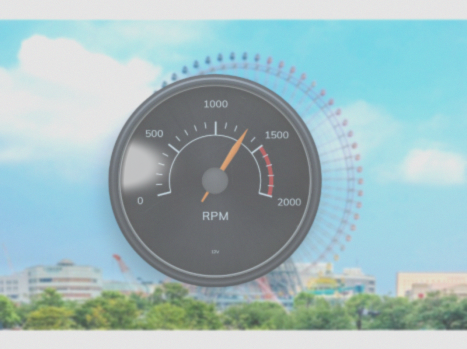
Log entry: 1300 rpm
